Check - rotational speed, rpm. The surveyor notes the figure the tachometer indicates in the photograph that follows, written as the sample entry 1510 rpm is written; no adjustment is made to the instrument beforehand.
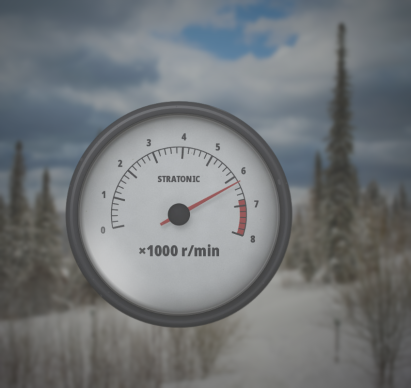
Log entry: 6200 rpm
